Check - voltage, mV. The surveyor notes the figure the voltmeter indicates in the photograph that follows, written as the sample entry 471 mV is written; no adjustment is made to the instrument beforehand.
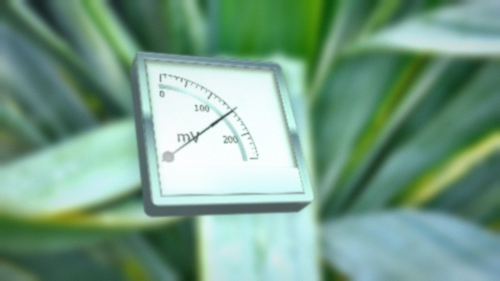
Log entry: 150 mV
